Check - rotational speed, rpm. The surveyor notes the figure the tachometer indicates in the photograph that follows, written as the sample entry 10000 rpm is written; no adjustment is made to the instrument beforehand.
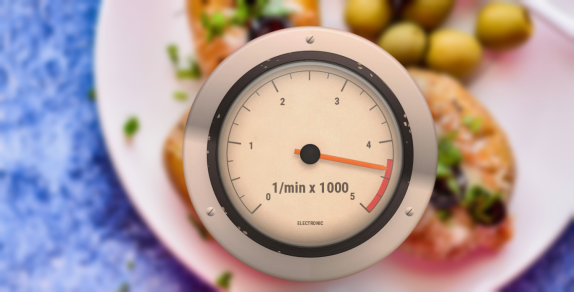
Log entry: 4375 rpm
